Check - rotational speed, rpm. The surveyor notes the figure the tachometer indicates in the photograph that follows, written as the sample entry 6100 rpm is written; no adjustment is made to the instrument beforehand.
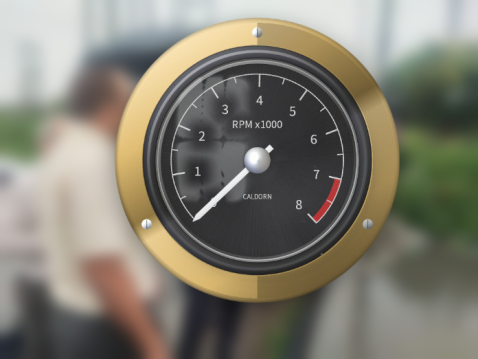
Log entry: 0 rpm
